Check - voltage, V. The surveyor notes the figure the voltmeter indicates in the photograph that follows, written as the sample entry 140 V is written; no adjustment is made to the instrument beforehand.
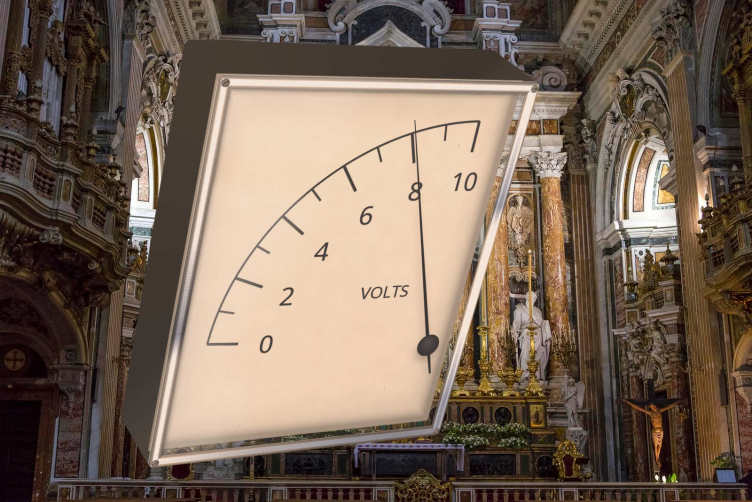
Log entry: 8 V
